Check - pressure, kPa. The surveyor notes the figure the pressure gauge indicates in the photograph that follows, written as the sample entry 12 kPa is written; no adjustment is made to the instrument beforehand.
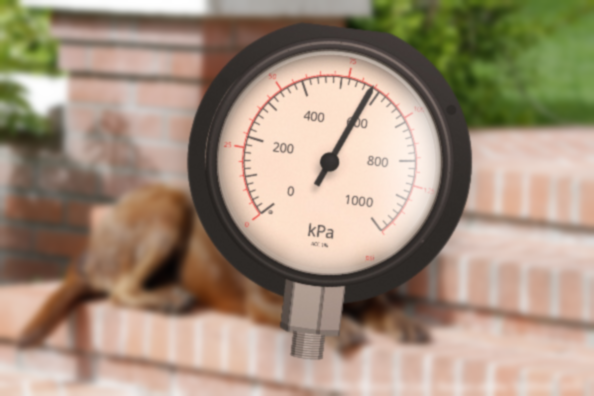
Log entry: 580 kPa
